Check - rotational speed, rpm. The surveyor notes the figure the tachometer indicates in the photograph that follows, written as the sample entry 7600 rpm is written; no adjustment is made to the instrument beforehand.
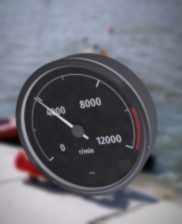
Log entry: 4000 rpm
